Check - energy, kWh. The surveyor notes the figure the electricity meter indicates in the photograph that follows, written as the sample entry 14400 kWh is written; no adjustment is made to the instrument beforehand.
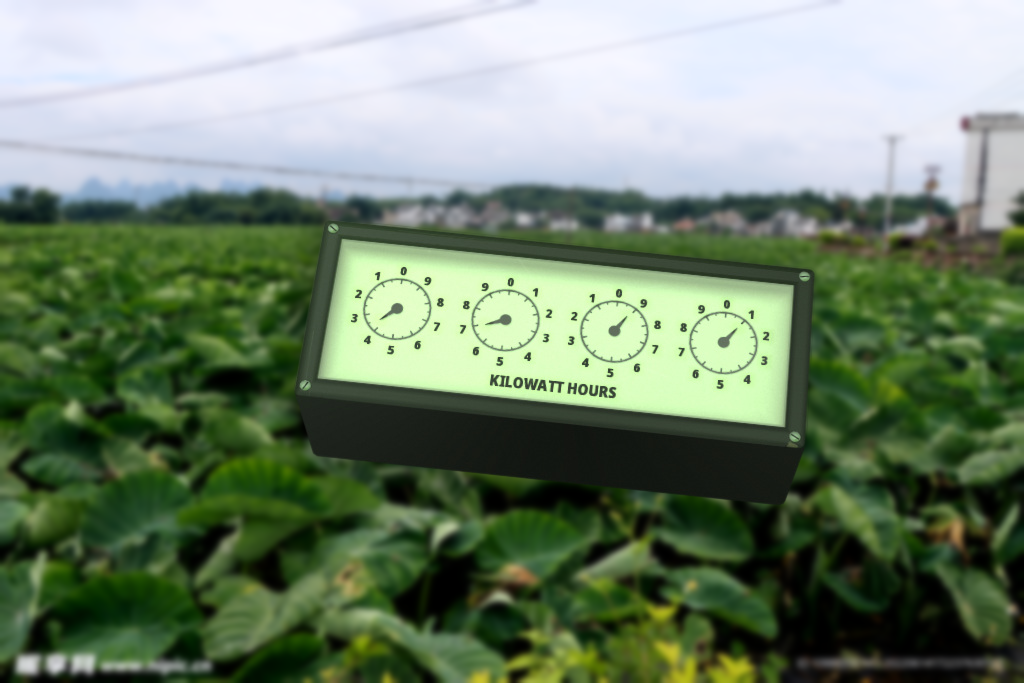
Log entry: 3691 kWh
